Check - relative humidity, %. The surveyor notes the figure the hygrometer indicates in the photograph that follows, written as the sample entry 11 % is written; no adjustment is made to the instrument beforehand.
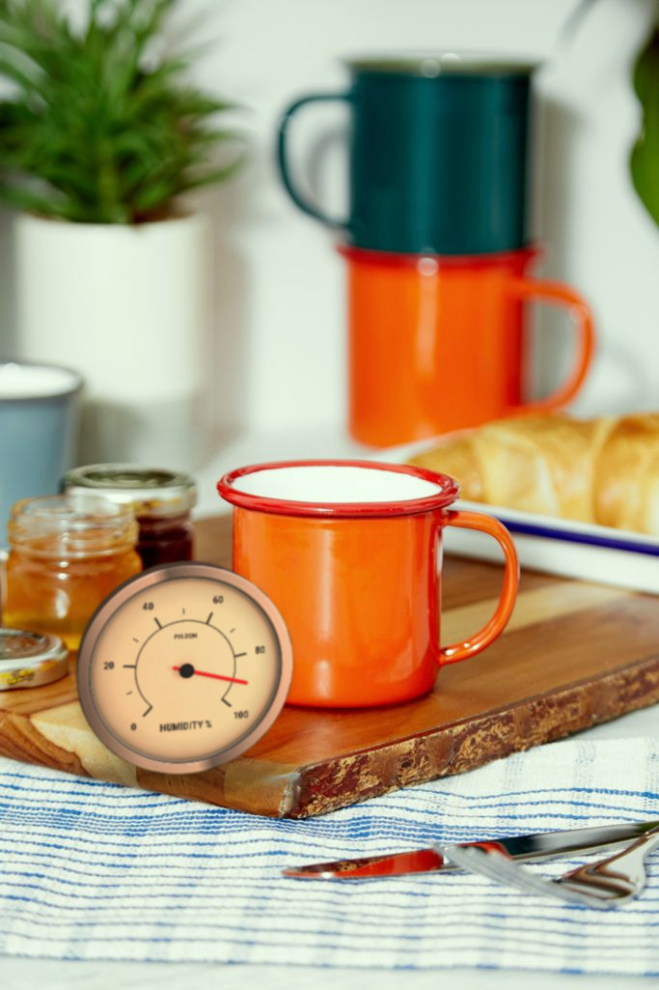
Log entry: 90 %
